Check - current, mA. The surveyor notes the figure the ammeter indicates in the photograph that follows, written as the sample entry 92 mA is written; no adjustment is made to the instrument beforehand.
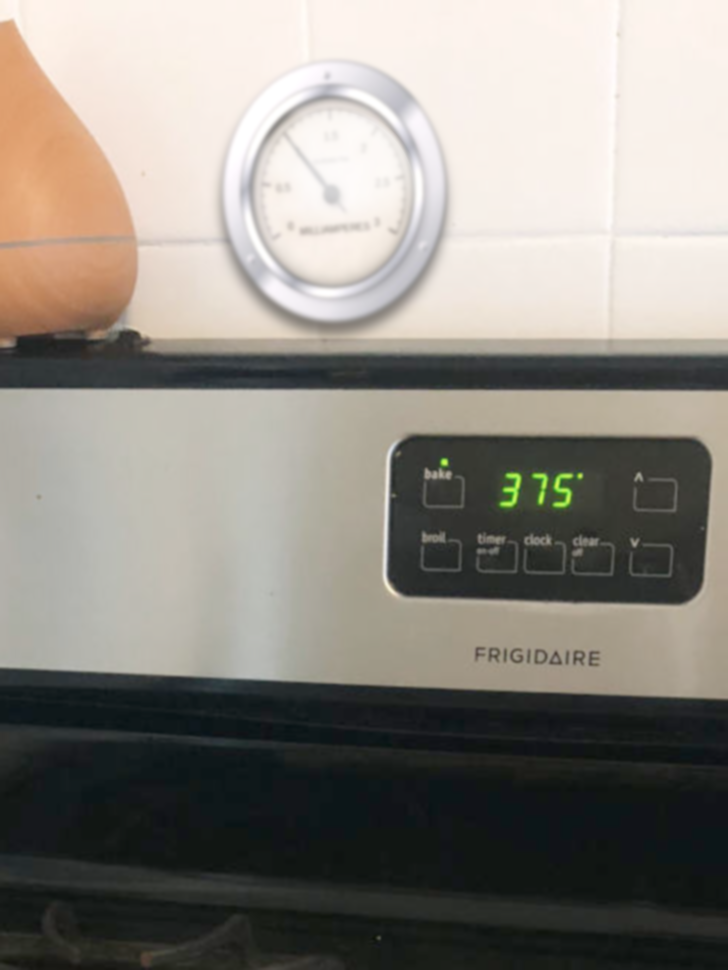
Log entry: 1 mA
